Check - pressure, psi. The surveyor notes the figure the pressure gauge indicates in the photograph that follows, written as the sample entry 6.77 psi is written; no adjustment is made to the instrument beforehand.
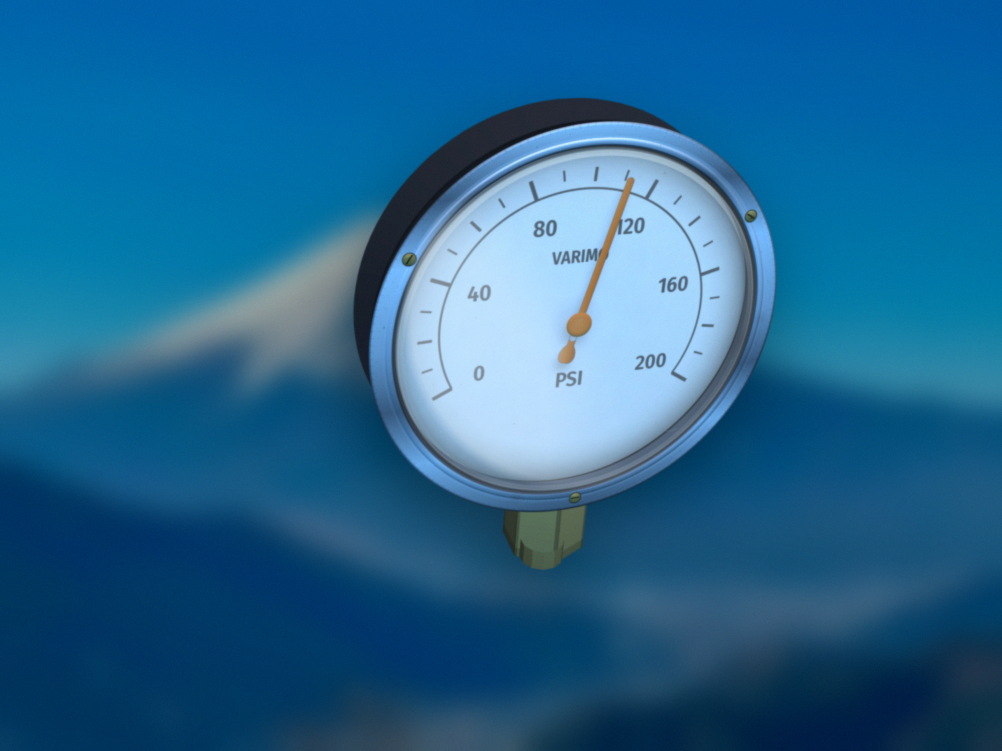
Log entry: 110 psi
